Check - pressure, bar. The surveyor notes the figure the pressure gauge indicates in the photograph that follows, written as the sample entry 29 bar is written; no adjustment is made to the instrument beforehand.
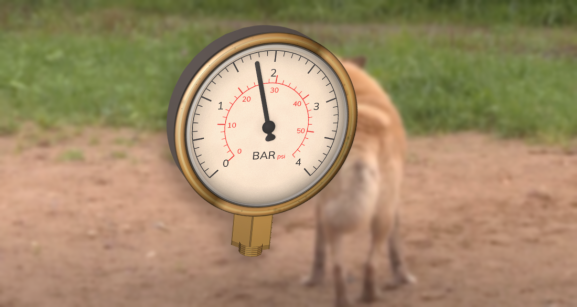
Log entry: 1.75 bar
